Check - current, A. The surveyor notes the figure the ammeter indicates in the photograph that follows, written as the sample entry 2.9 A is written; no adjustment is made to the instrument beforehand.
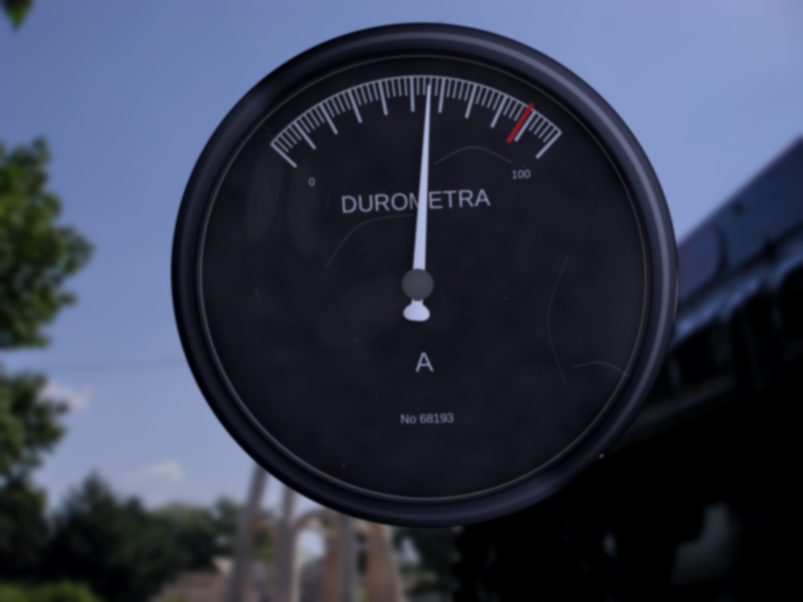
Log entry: 56 A
